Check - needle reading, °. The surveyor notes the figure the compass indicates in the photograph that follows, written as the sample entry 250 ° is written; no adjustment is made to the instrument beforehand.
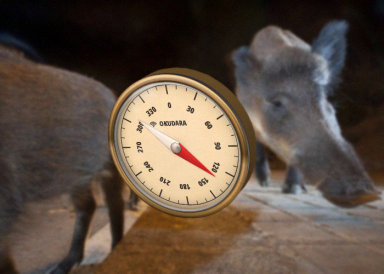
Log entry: 130 °
